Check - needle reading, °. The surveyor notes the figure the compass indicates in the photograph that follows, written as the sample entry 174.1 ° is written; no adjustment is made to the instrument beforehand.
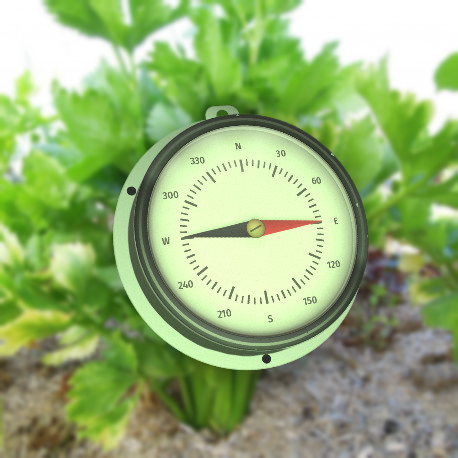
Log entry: 90 °
